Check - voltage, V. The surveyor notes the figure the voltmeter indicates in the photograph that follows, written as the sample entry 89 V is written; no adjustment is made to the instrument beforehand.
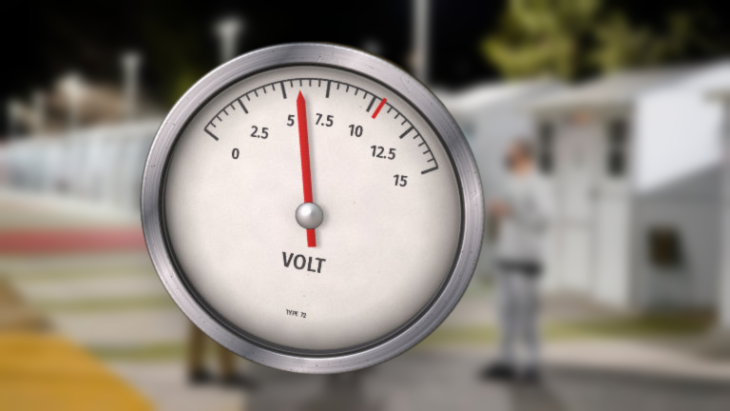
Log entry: 6 V
